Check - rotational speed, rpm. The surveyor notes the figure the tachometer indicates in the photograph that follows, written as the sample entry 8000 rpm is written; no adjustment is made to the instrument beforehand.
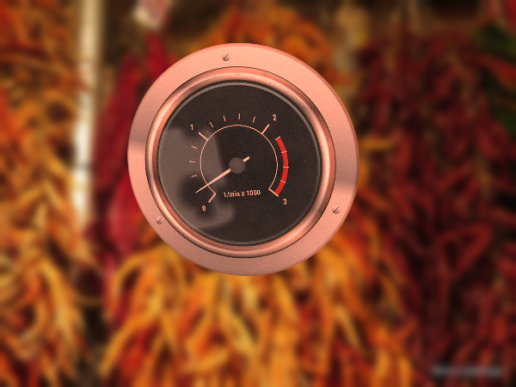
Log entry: 200 rpm
